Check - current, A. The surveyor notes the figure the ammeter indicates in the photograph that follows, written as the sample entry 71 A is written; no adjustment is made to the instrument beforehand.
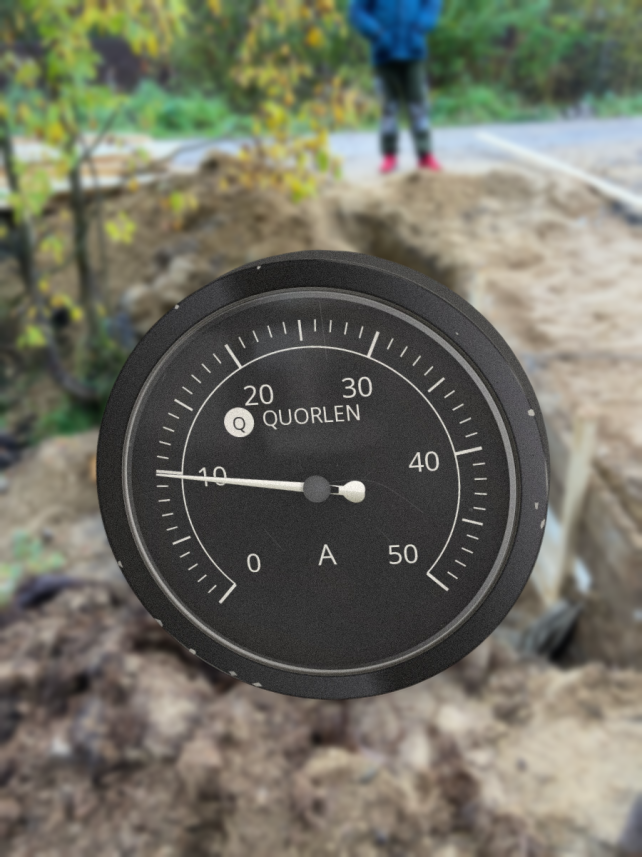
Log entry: 10 A
